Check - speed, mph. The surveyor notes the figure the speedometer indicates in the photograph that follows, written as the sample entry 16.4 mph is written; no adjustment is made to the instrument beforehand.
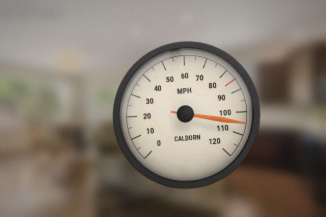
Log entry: 105 mph
